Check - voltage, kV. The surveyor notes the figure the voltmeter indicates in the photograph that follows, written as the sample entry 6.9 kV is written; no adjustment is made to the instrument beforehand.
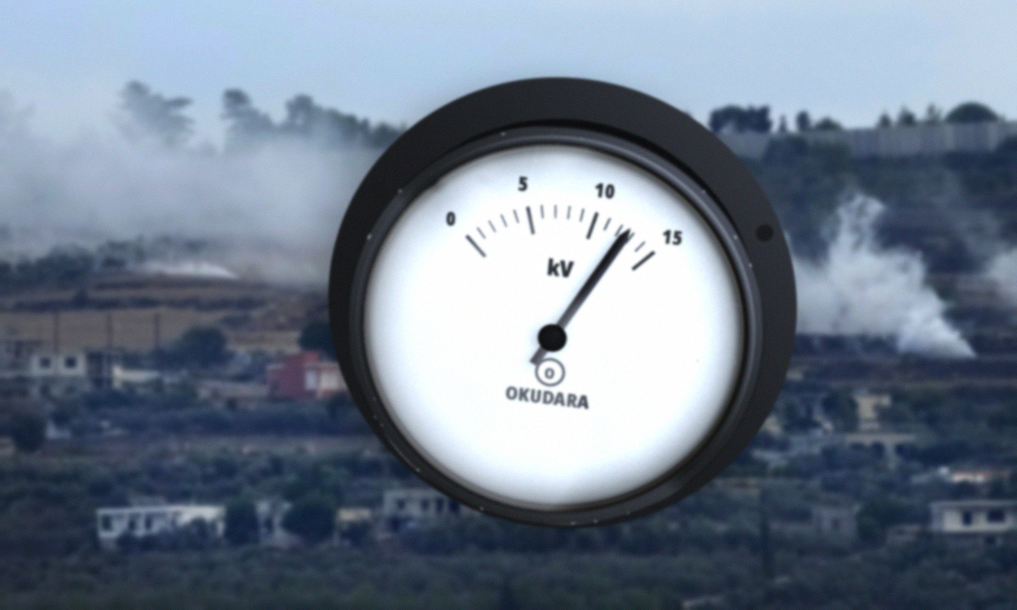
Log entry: 12.5 kV
